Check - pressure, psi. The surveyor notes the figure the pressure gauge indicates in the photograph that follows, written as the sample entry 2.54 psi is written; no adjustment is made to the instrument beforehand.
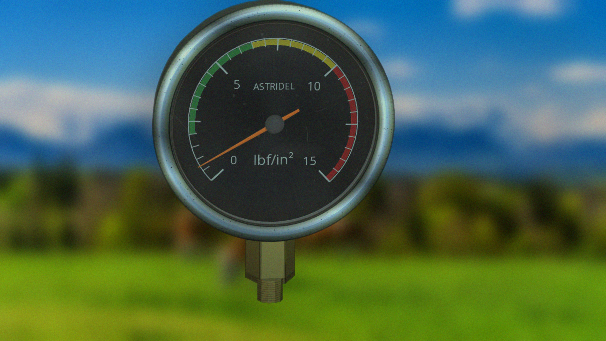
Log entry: 0.75 psi
